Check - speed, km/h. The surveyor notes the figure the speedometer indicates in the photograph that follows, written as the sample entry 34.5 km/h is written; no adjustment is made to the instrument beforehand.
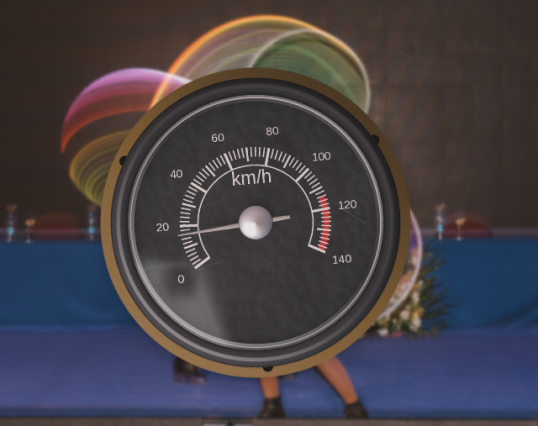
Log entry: 16 km/h
